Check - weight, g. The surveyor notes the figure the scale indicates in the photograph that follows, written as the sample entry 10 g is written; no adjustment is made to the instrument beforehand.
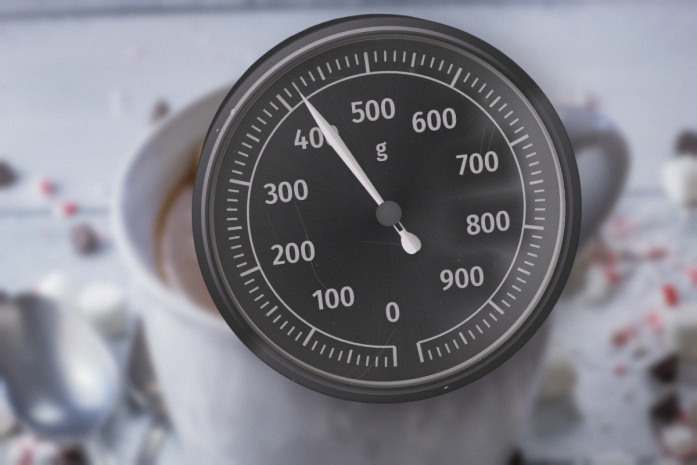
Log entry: 420 g
